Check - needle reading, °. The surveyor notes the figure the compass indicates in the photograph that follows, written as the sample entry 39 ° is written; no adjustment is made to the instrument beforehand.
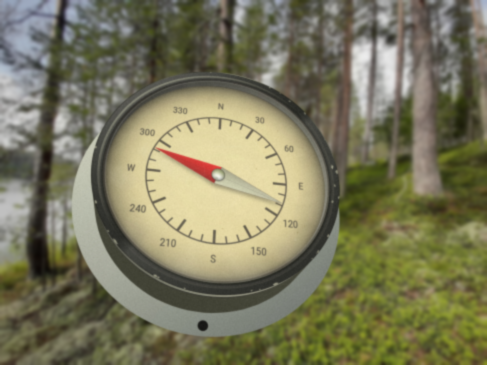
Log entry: 290 °
